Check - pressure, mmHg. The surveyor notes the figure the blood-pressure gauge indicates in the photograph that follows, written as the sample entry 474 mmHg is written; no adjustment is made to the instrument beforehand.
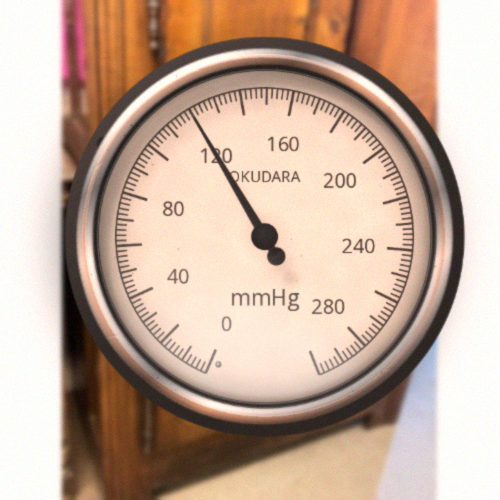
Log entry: 120 mmHg
